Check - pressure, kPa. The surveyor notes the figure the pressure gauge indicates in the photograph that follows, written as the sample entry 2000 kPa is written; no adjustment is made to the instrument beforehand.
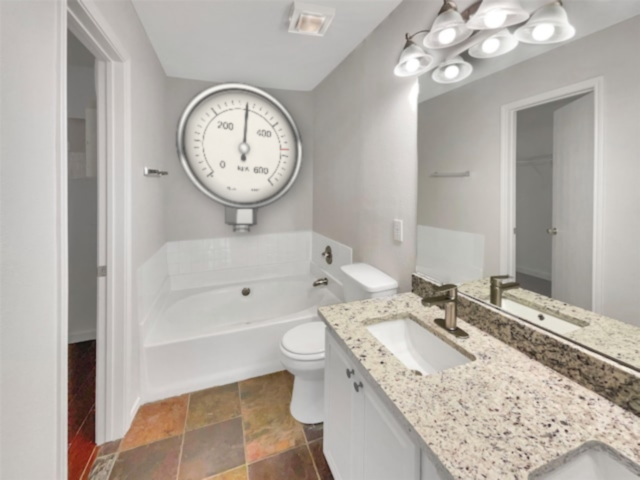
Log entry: 300 kPa
